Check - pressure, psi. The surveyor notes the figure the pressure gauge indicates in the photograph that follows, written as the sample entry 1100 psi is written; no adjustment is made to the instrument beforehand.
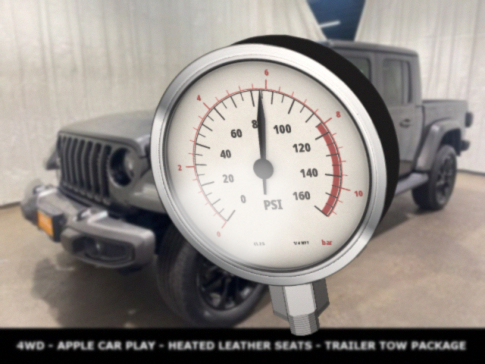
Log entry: 85 psi
